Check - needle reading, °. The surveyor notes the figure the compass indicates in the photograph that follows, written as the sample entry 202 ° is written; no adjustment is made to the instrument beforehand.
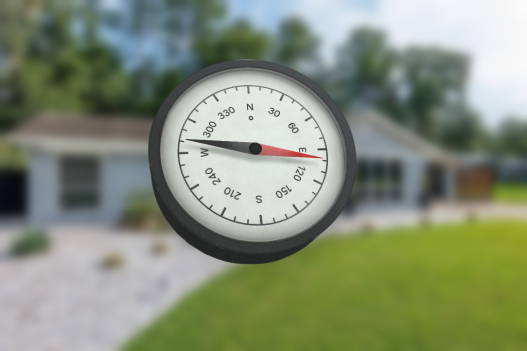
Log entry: 100 °
